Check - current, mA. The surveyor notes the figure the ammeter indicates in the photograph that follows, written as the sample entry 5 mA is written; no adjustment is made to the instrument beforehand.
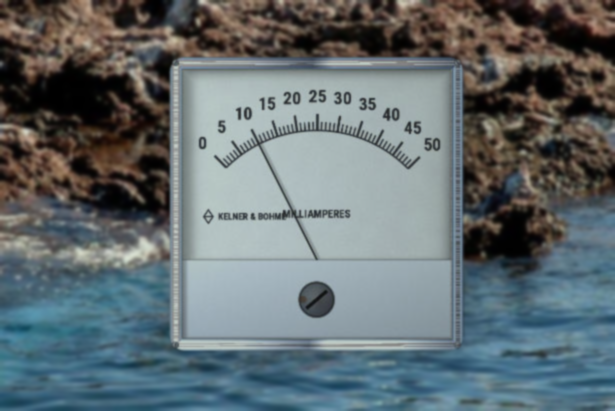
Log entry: 10 mA
